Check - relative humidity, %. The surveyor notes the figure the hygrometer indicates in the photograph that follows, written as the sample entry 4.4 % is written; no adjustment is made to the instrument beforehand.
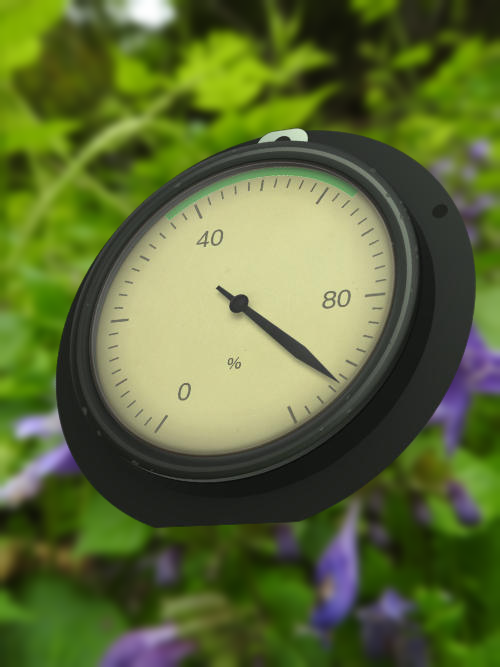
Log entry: 93 %
